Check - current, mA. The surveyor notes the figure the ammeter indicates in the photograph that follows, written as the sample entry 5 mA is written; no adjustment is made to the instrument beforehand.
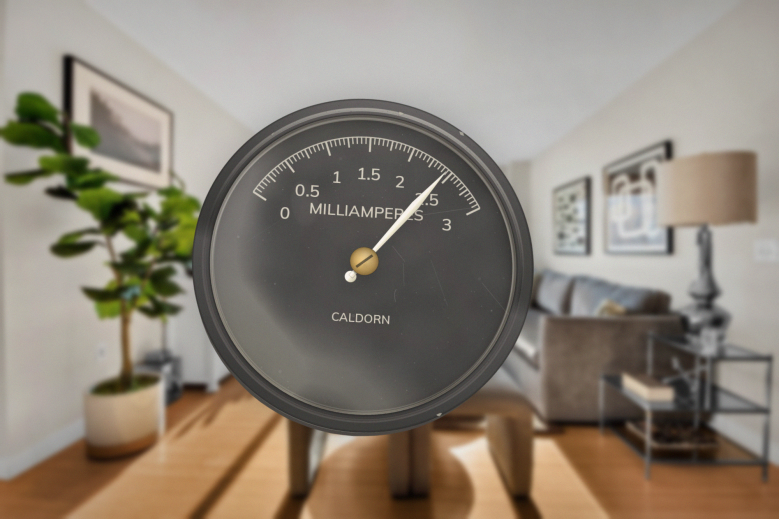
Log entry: 2.45 mA
